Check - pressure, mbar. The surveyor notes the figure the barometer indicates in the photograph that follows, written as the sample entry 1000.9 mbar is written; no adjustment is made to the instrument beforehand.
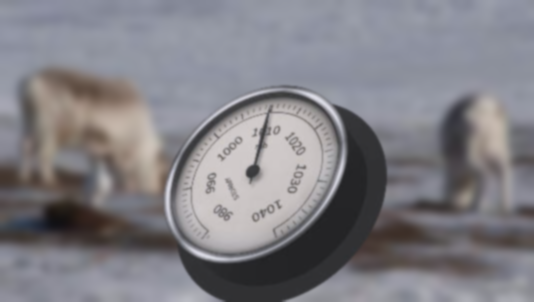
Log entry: 1010 mbar
